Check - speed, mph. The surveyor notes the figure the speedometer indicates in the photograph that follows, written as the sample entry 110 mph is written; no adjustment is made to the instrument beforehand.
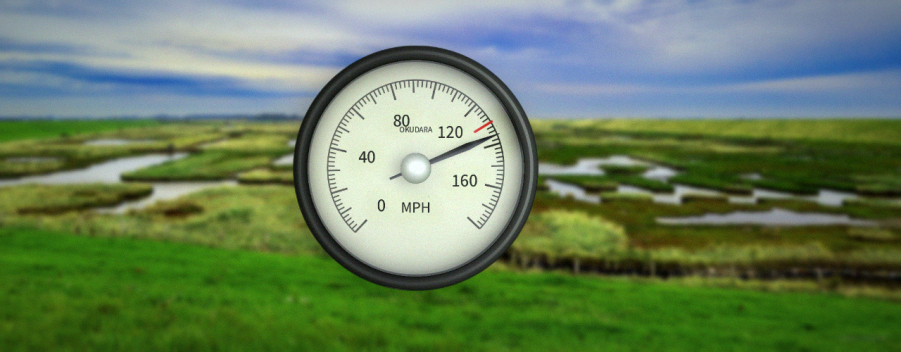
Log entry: 136 mph
